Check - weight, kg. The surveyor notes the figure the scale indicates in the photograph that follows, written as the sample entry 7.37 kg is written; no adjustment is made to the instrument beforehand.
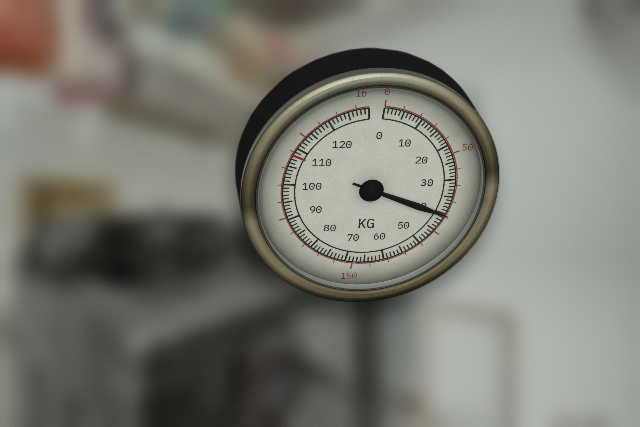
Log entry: 40 kg
